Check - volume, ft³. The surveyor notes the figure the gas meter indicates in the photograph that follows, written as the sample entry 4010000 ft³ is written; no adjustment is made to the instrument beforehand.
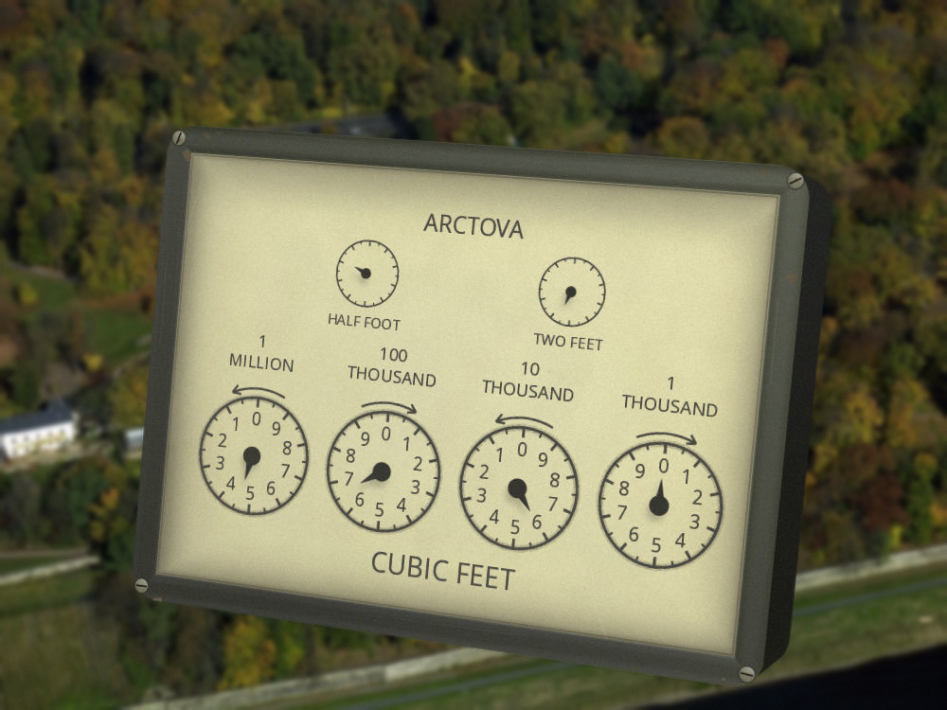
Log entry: 466000 ft³
